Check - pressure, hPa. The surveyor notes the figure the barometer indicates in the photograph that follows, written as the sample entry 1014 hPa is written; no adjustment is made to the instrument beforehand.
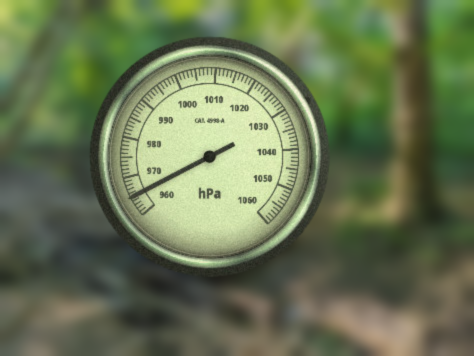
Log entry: 965 hPa
